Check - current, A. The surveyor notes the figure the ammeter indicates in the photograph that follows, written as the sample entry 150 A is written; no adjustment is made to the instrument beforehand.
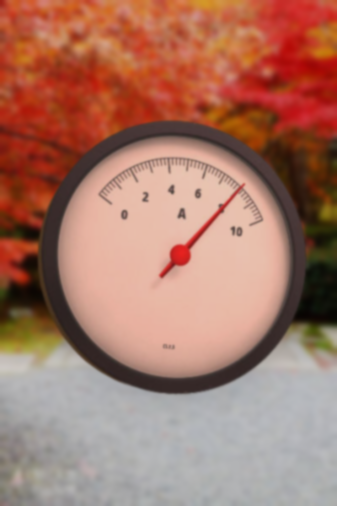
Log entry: 8 A
